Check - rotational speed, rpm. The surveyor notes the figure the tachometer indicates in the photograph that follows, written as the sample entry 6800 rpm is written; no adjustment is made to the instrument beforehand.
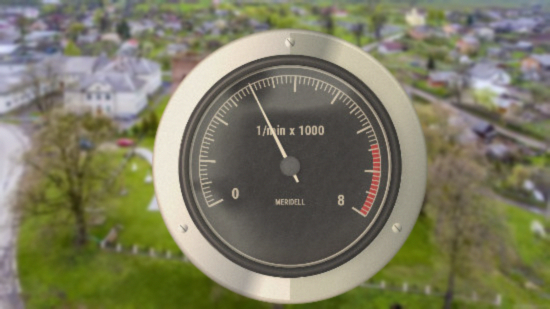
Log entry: 3000 rpm
